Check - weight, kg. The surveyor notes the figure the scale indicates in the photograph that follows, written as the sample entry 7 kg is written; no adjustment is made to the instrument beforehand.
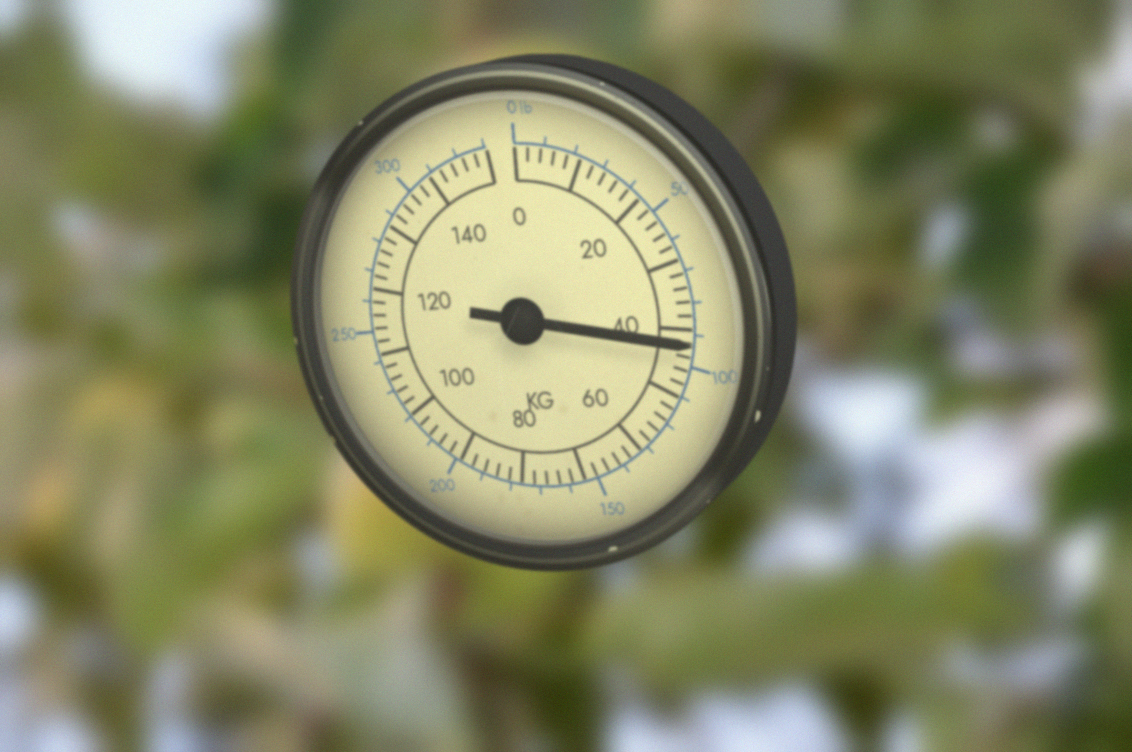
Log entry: 42 kg
